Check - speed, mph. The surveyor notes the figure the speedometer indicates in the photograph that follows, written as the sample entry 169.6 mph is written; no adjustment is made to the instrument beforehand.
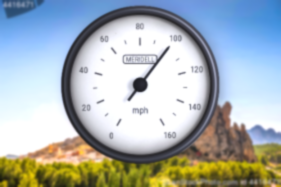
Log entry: 100 mph
